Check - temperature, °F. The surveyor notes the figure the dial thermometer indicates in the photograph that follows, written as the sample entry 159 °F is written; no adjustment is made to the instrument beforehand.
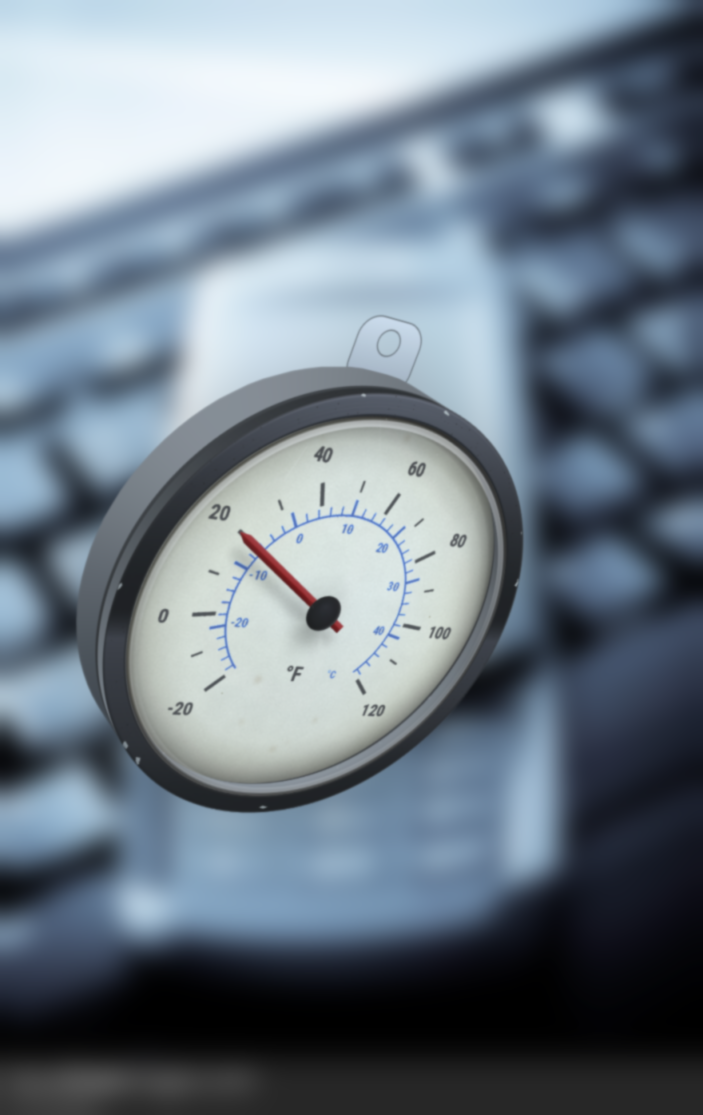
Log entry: 20 °F
